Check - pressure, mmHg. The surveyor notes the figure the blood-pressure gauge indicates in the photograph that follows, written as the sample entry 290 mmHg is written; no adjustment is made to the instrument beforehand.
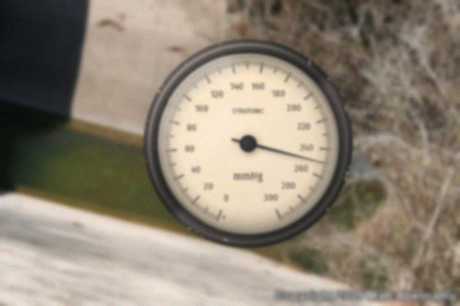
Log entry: 250 mmHg
